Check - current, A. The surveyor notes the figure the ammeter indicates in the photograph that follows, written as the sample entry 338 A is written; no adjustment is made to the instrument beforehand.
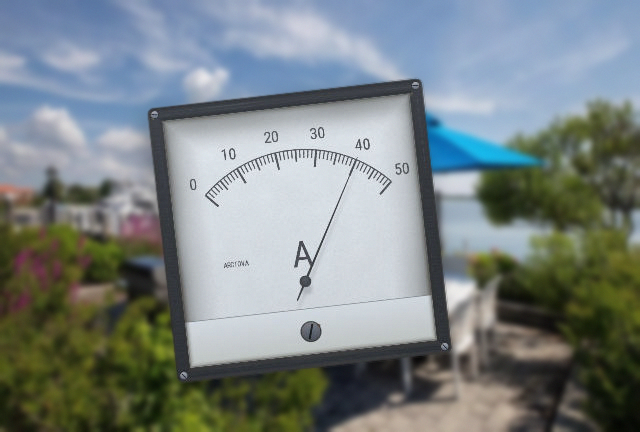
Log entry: 40 A
